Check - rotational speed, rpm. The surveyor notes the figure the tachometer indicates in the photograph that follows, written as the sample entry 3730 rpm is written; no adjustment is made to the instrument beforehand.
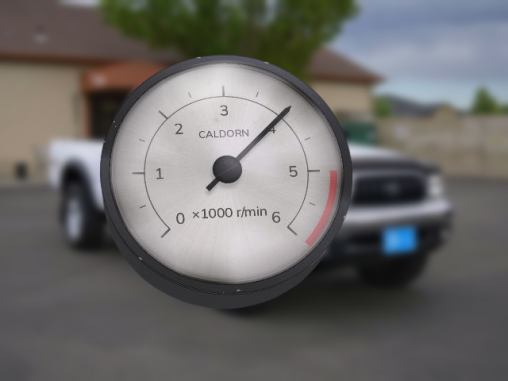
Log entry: 4000 rpm
